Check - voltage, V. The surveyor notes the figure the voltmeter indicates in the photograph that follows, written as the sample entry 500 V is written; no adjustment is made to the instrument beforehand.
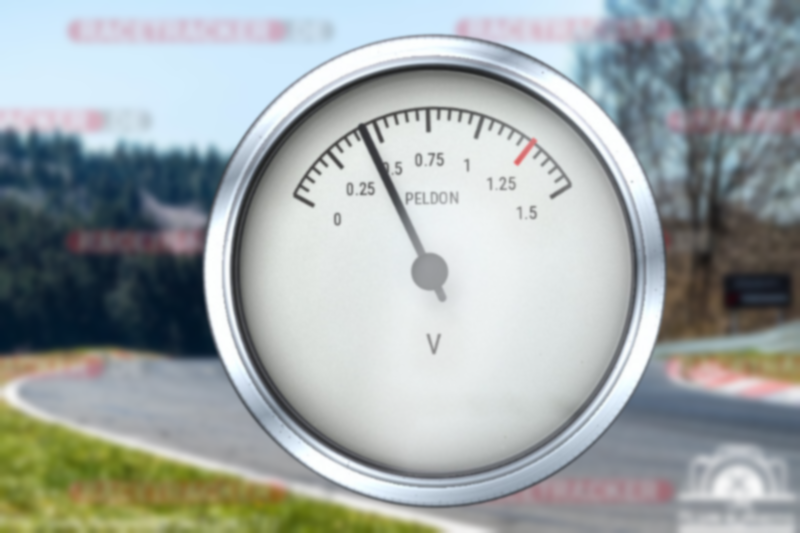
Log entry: 0.45 V
